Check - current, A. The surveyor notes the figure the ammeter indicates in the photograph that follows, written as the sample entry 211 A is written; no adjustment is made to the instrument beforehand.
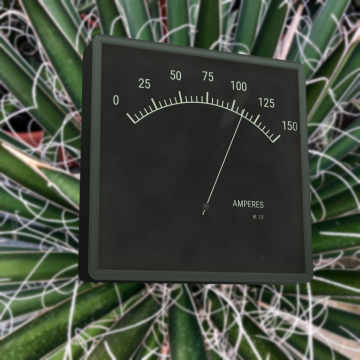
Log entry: 110 A
